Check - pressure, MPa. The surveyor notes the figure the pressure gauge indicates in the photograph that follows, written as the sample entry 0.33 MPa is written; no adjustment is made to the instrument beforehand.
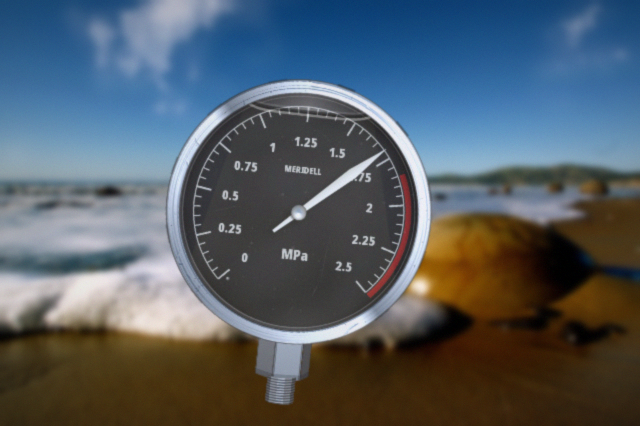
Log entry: 1.7 MPa
